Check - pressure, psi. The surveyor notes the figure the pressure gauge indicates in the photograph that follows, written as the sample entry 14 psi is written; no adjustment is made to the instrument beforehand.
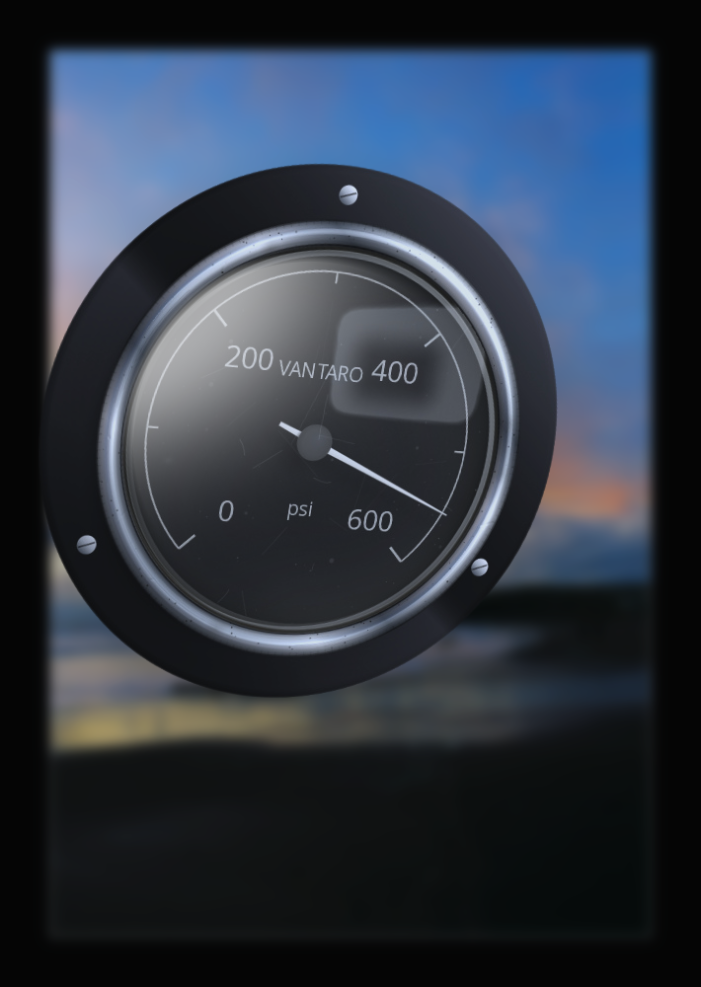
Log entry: 550 psi
